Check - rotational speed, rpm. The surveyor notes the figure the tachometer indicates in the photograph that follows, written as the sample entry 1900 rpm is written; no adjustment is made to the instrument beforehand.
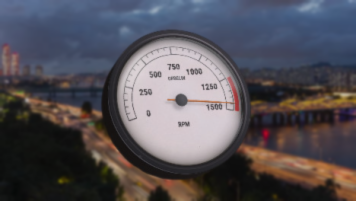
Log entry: 1450 rpm
